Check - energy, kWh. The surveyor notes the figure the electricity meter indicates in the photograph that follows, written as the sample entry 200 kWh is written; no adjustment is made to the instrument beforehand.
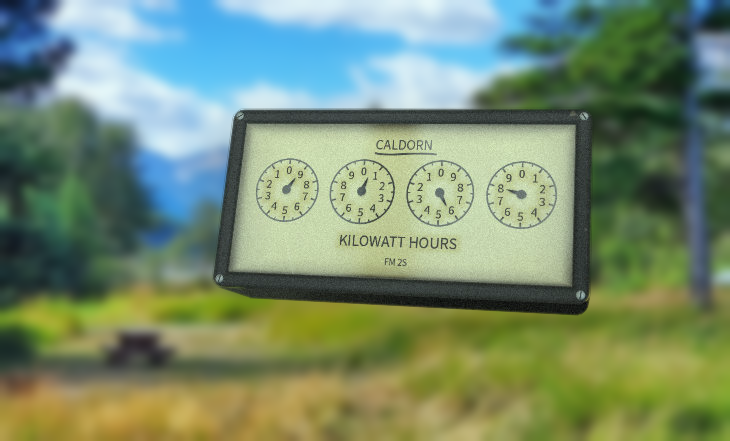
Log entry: 9058 kWh
